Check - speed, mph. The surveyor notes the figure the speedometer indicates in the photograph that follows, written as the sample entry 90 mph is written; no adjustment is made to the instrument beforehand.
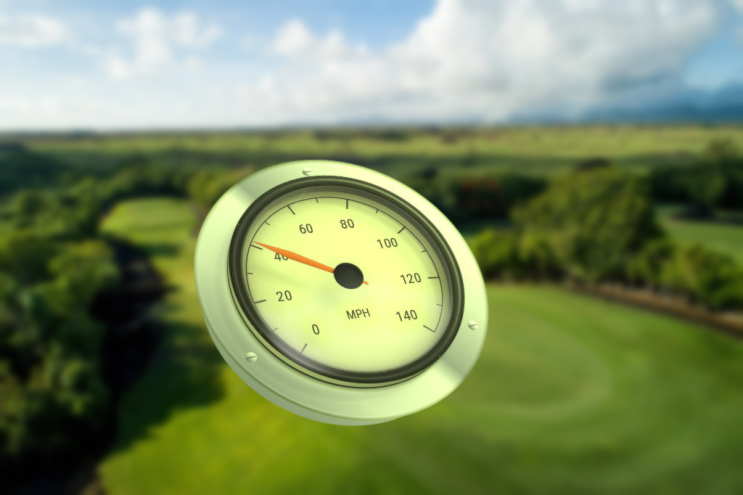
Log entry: 40 mph
